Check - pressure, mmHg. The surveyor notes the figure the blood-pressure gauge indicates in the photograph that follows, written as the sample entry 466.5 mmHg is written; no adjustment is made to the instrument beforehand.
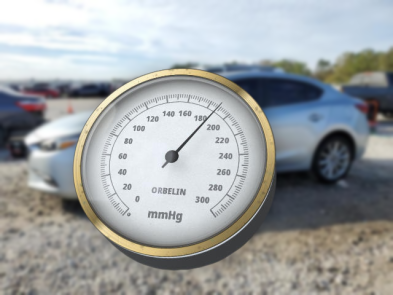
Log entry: 190 mmHg
